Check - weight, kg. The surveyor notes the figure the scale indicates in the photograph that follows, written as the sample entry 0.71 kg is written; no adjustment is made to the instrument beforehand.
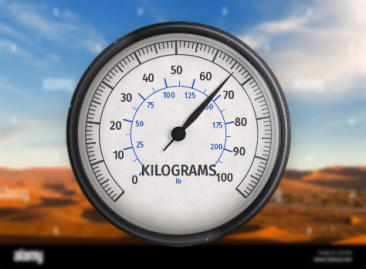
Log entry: 66 kg
